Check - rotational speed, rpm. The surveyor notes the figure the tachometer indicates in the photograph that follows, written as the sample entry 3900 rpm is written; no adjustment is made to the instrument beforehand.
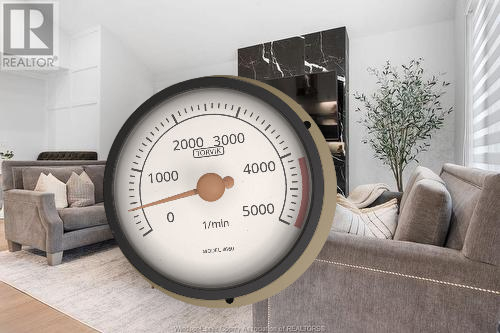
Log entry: 400 rpm
